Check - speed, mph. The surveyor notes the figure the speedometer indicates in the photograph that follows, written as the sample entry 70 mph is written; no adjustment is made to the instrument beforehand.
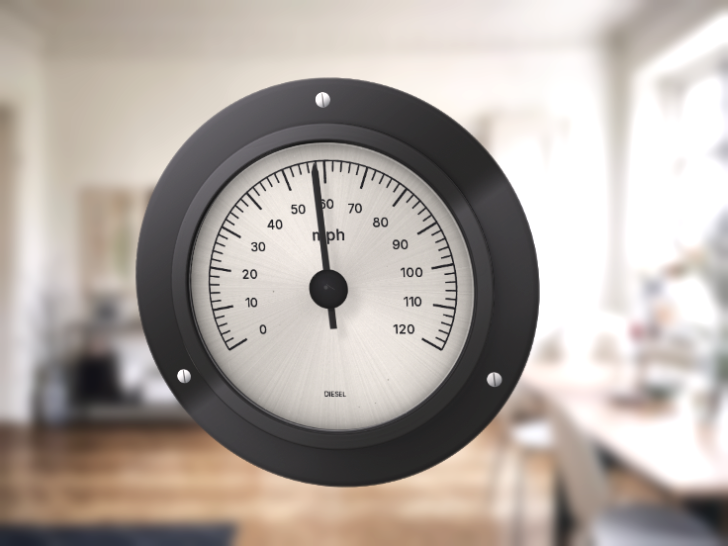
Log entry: 58 mph
